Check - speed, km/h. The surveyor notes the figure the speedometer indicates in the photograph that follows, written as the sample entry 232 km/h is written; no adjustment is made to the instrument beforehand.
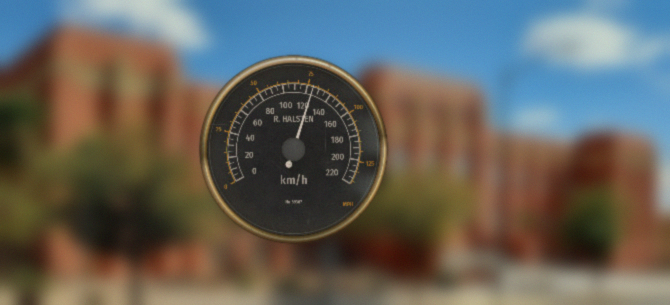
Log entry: 125 km/h
